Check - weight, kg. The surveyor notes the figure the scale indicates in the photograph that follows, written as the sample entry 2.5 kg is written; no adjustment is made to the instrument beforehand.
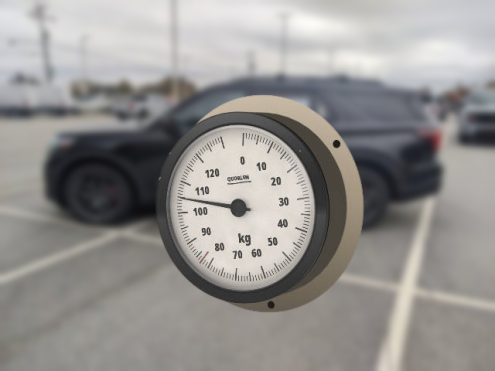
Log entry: 105 kg
